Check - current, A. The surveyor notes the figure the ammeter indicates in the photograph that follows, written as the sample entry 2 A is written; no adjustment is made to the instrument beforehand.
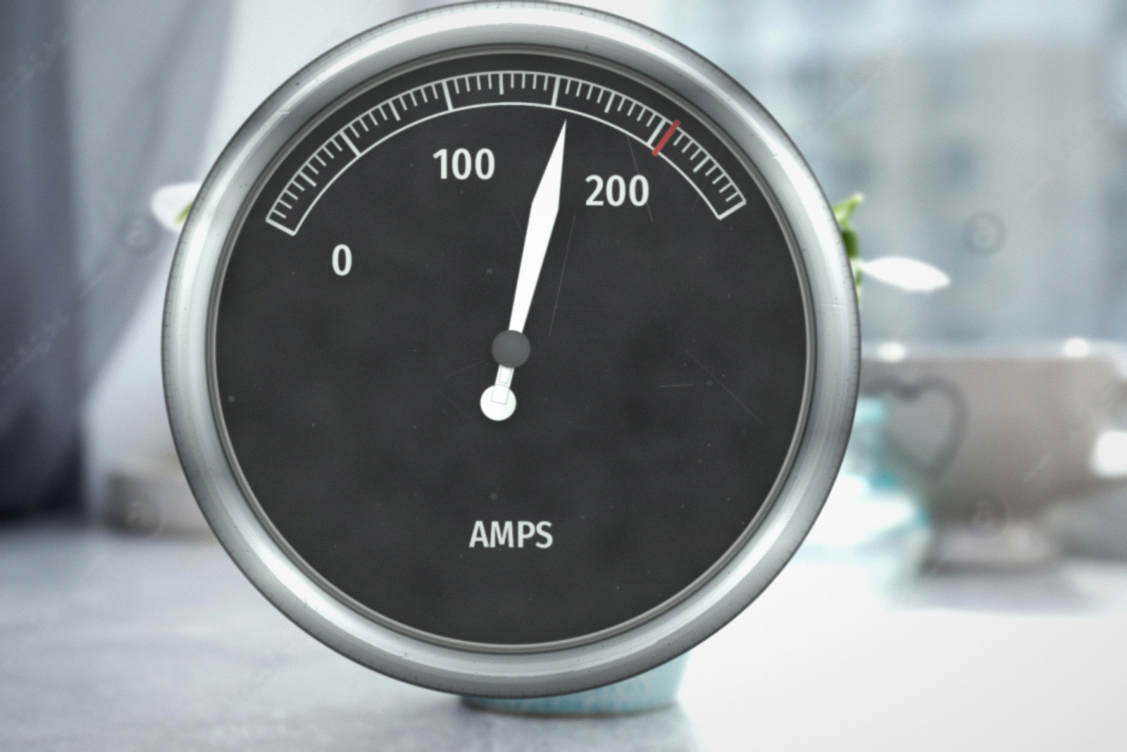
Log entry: 157.5 A
